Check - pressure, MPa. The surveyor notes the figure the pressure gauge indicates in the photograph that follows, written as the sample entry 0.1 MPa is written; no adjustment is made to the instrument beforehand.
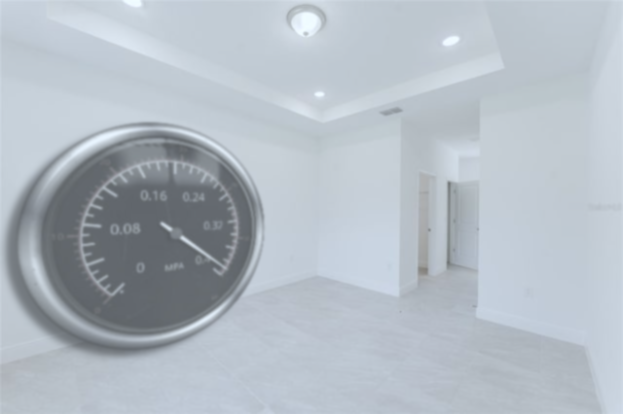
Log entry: 0.39 MPa
